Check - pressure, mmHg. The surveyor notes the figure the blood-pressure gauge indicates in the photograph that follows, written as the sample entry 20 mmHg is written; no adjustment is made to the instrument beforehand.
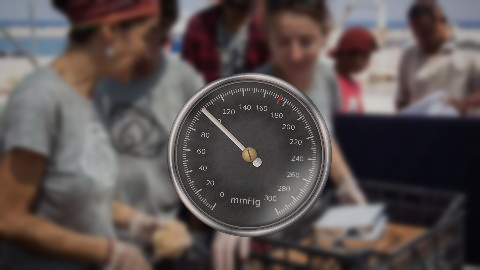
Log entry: 100 mmHg
